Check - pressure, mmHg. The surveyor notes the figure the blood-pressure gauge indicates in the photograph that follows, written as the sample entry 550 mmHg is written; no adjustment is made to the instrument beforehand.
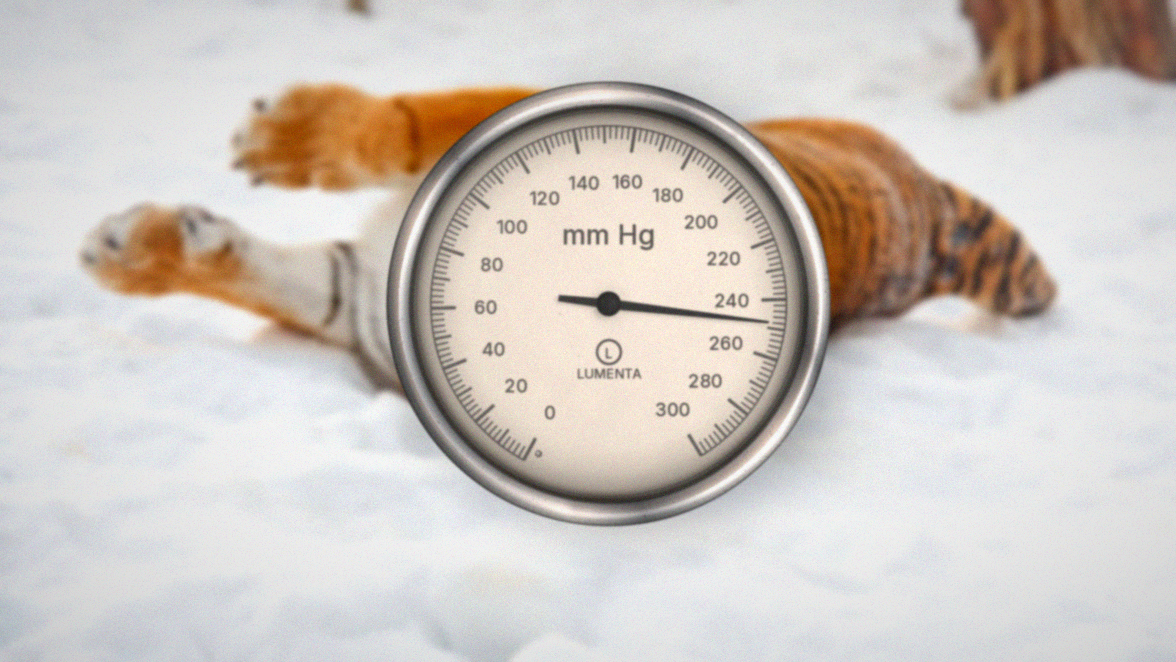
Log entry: 248 mmHg
